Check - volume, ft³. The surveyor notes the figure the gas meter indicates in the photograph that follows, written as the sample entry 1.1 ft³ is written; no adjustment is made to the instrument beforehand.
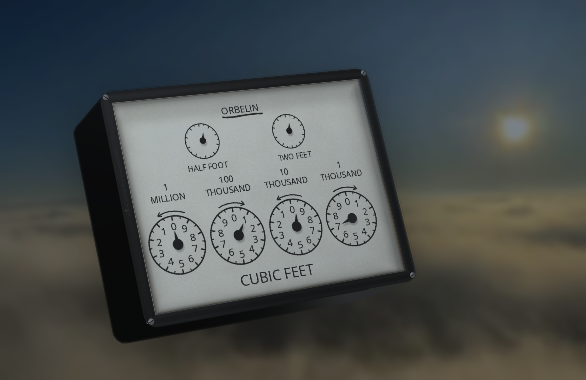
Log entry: 9700 ft³
